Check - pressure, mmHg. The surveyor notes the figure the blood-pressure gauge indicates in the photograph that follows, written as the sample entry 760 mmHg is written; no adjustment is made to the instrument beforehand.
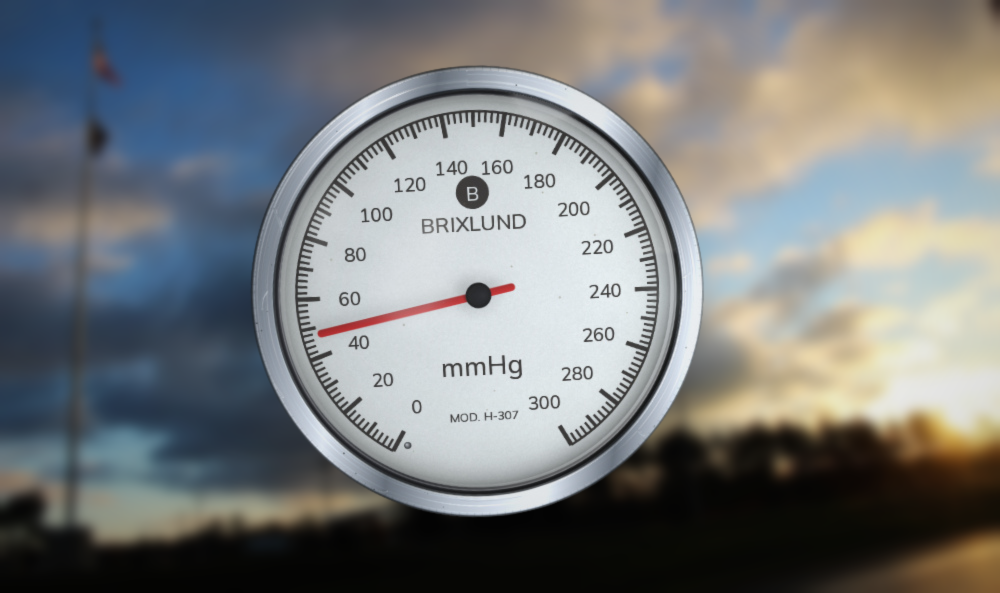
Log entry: 48 mmHg
